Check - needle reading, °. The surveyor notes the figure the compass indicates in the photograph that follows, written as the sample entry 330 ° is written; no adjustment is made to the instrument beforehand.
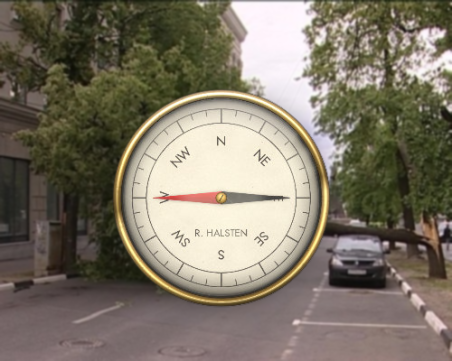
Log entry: 270 °
